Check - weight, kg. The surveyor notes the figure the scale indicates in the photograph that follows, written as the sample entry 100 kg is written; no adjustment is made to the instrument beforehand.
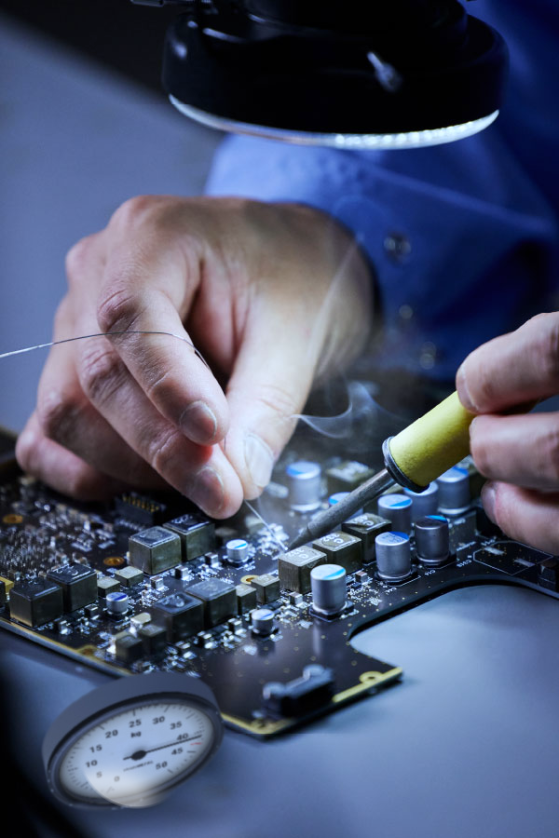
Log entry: 40 kg
